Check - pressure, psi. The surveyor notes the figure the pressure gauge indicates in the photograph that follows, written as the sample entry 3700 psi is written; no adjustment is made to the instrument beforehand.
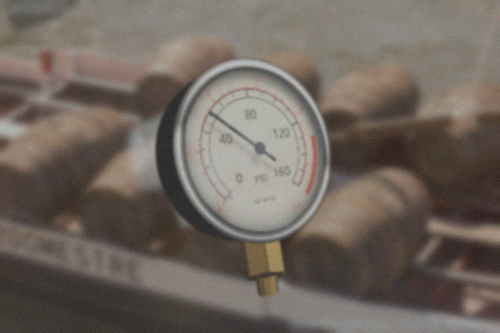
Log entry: 50 psi
